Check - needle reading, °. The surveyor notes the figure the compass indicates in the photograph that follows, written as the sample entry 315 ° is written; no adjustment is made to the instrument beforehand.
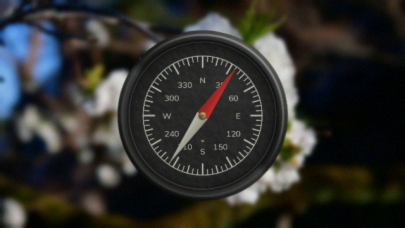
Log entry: 35 °
